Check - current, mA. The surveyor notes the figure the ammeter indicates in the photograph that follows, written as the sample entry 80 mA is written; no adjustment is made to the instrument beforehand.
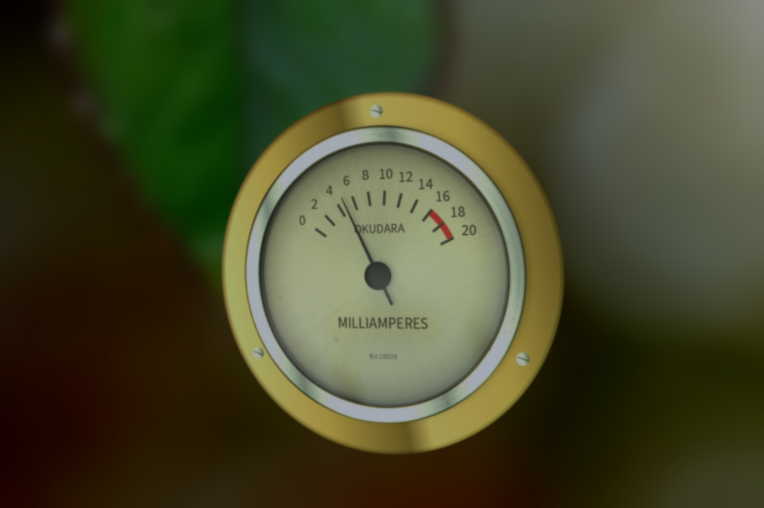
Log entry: 5 mA
